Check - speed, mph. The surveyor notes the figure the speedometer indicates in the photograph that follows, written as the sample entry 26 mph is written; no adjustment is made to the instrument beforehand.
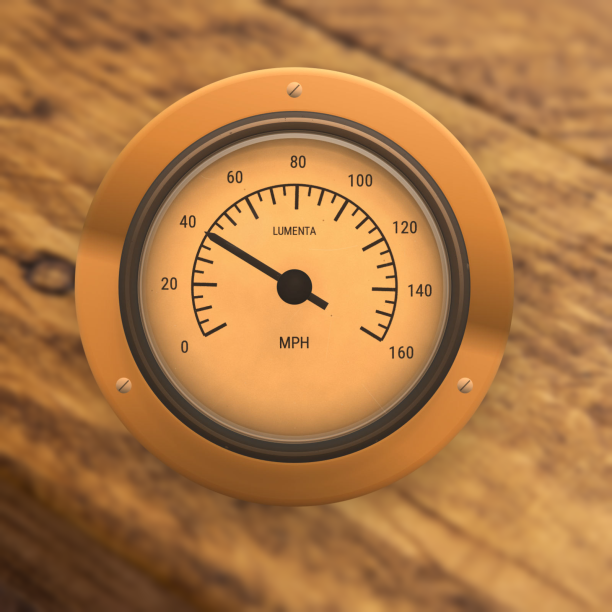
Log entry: 40 mph
